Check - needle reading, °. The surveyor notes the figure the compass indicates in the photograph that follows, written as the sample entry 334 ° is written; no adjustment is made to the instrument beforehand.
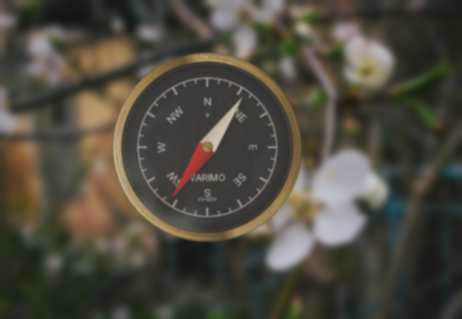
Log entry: 215 °
